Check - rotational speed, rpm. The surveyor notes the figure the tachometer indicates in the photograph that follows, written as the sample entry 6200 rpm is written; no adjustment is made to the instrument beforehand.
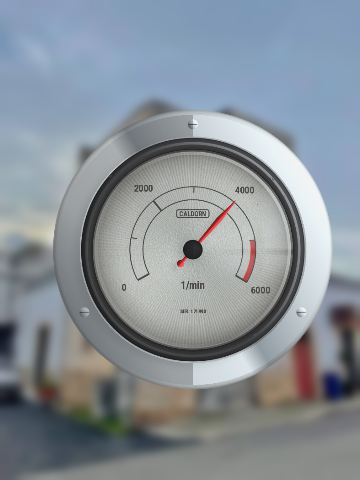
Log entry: 4000 rpm
